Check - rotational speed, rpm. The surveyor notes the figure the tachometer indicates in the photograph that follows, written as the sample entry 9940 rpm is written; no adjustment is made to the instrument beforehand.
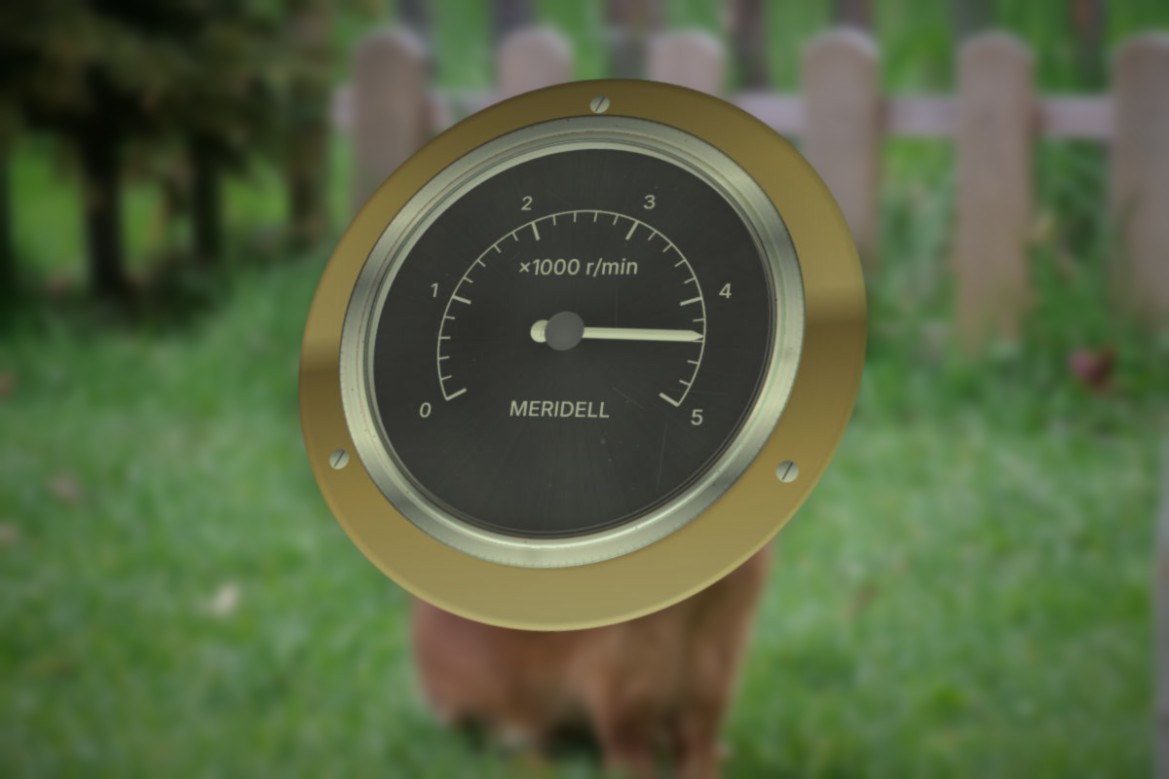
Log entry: 4400 rpm
